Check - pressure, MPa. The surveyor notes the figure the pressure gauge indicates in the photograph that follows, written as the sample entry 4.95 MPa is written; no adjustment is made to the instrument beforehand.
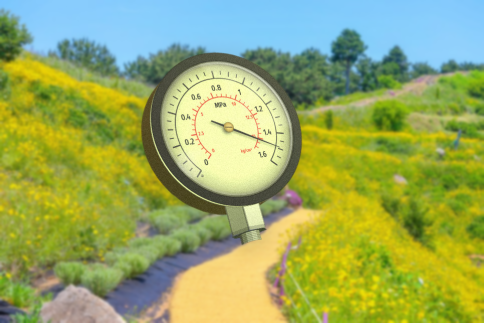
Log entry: 1.5 MPa
